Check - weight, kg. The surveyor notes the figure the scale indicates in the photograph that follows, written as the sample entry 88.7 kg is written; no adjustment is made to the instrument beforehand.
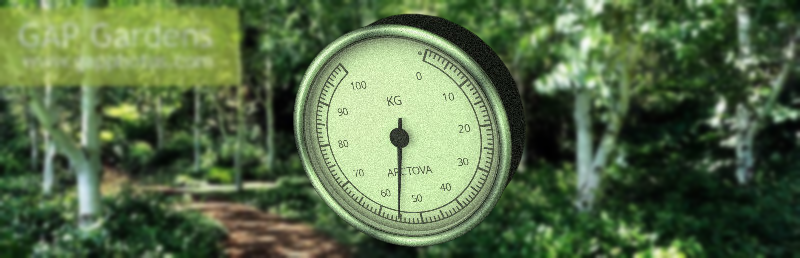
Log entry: 55 kg
